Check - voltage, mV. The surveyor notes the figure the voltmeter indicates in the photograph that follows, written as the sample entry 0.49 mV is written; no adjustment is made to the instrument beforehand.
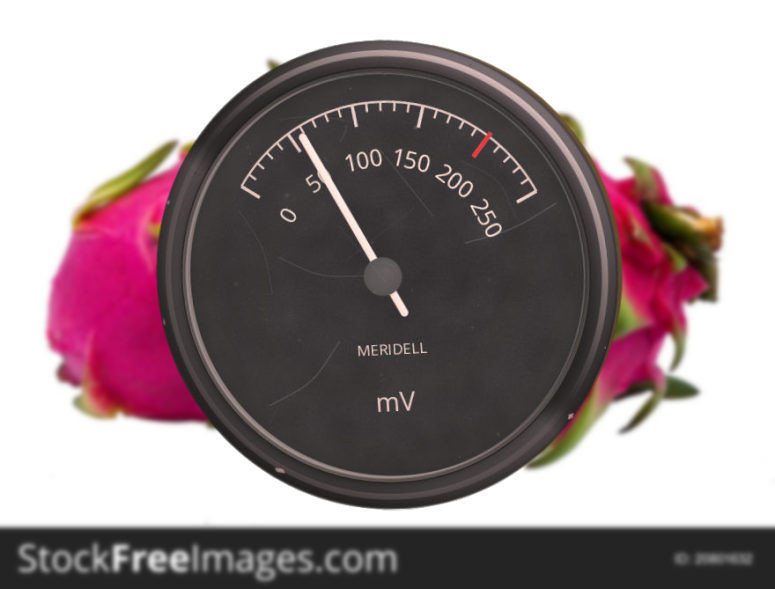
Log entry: 60 mV
